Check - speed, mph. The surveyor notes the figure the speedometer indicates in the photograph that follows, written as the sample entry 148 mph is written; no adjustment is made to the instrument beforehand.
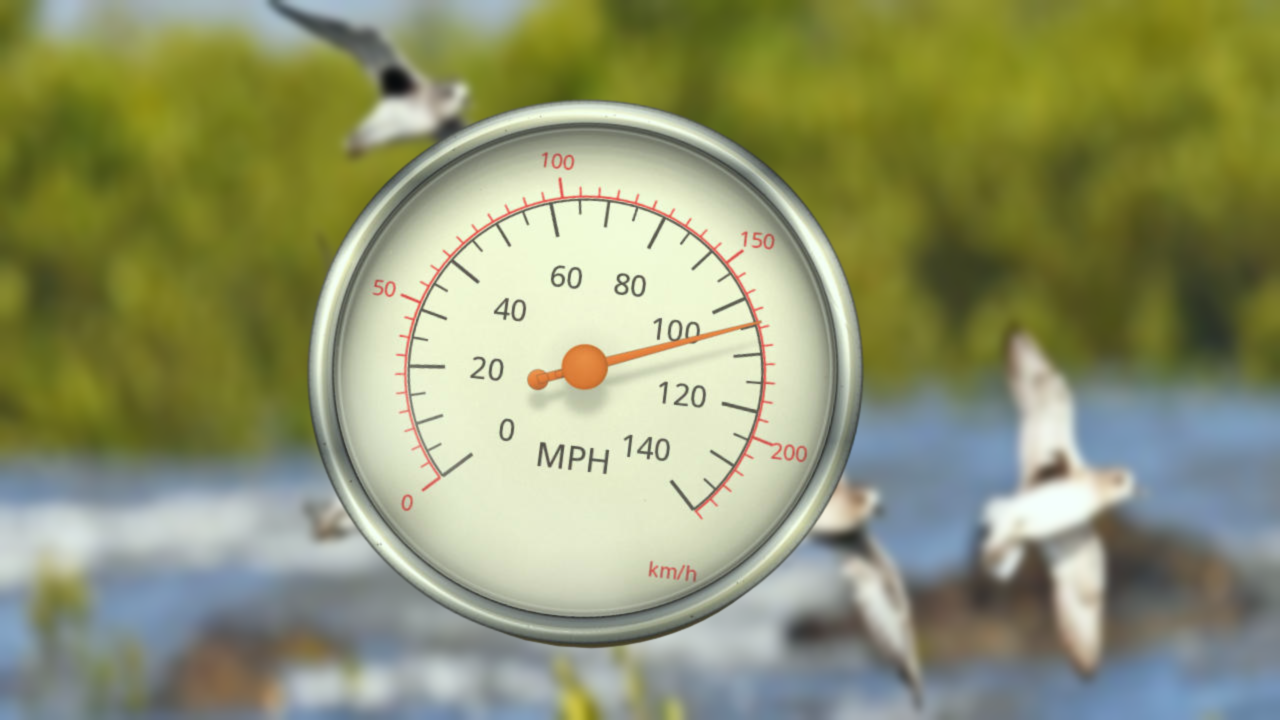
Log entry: 105 mph
